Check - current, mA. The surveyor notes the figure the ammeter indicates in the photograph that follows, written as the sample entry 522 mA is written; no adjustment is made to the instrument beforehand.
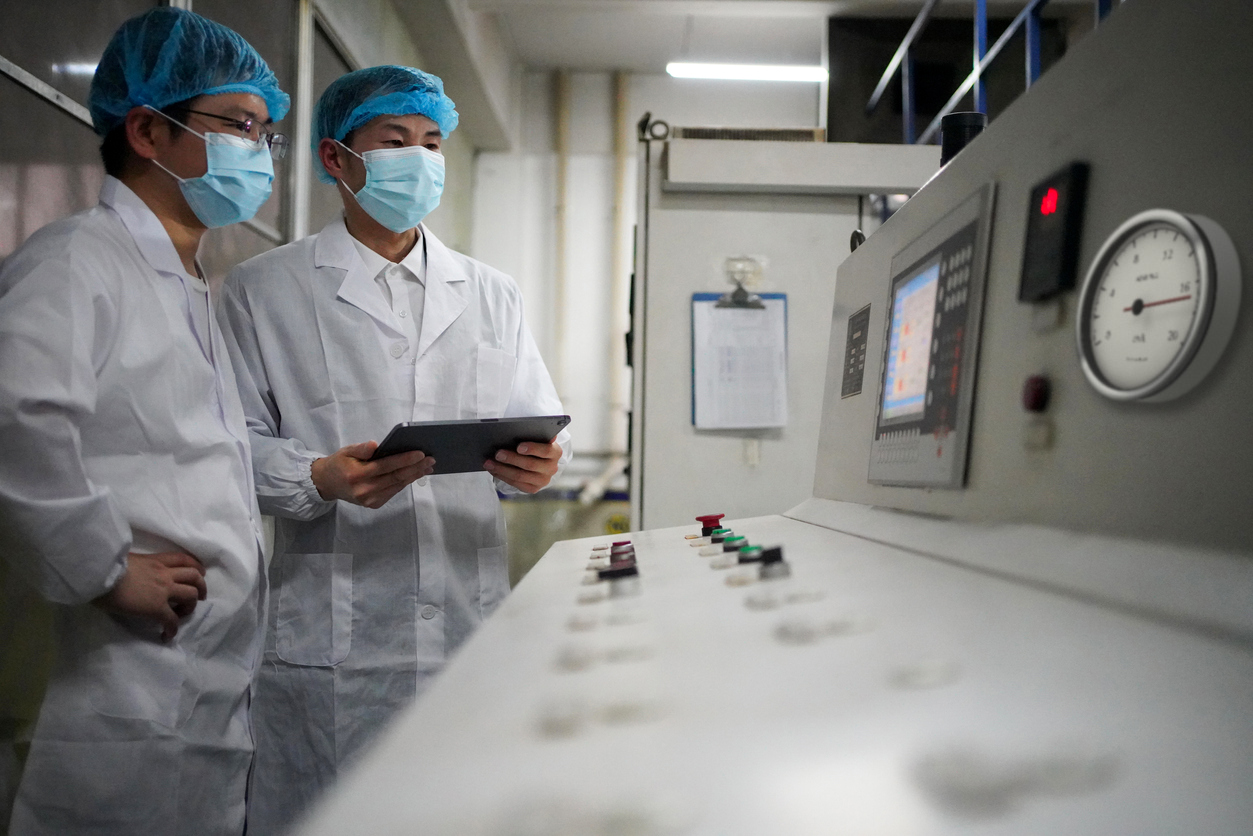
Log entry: 17 mA
